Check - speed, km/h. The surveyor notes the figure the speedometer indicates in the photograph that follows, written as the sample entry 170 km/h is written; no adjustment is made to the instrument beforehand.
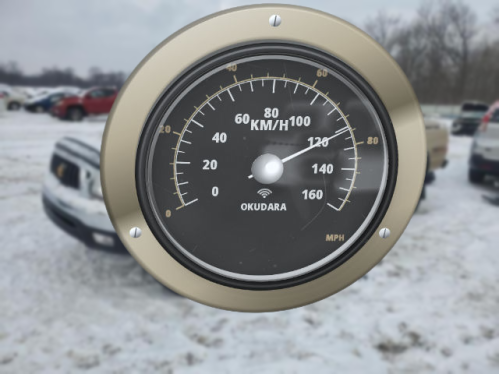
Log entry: 120 km/h
